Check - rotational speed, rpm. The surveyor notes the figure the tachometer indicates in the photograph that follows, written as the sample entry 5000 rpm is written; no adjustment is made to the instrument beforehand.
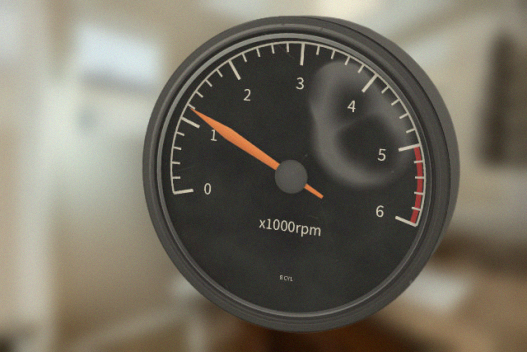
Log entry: 1200 rpm
